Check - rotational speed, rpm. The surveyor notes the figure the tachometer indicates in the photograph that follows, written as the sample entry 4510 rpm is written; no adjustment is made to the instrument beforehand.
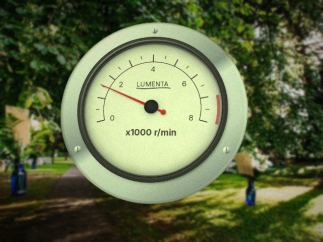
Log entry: 1500 rpm
